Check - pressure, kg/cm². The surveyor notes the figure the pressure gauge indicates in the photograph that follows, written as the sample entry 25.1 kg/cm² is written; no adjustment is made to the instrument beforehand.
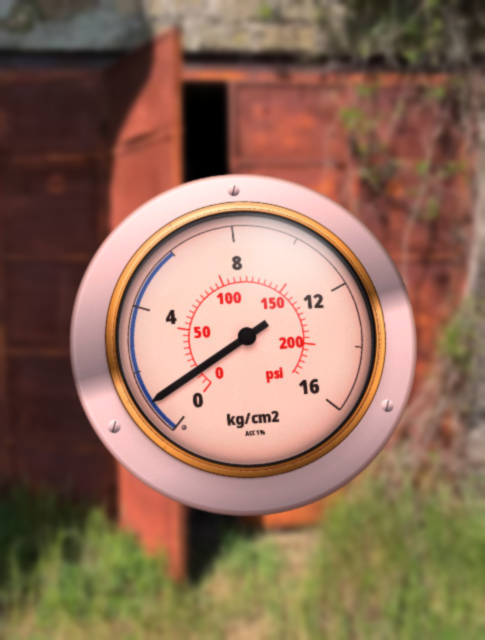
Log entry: 1 kg/cm²
